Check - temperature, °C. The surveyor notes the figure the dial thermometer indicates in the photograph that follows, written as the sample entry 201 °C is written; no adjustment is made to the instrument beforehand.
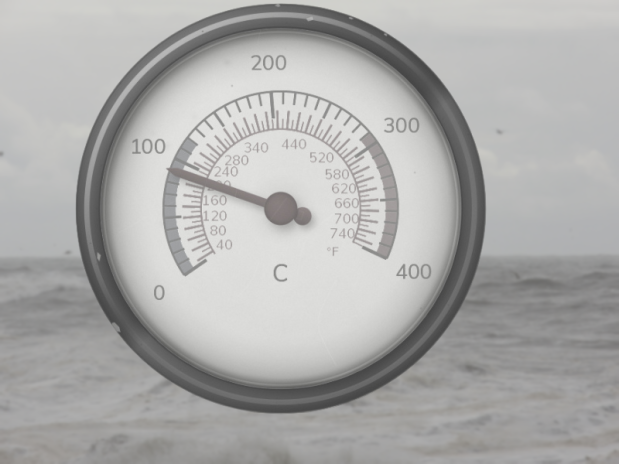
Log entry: 90 °C
